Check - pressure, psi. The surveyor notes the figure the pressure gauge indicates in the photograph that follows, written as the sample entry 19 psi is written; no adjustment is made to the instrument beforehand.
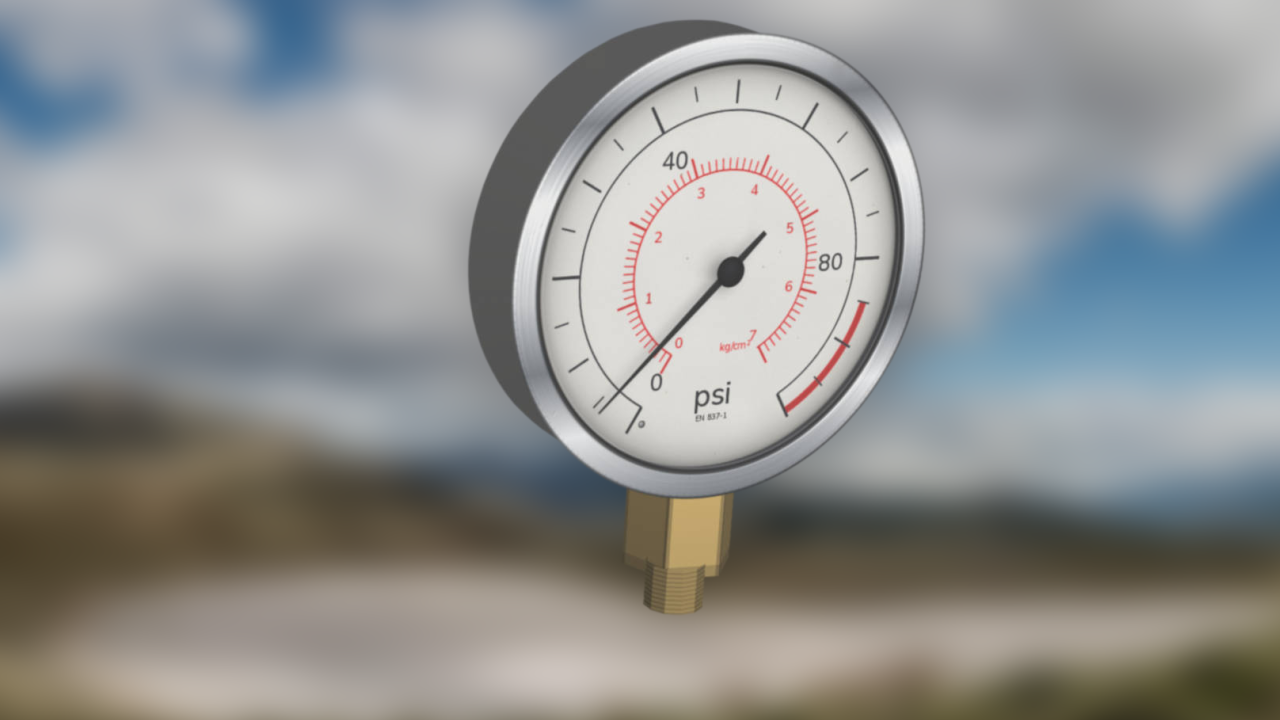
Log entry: 5 psi
